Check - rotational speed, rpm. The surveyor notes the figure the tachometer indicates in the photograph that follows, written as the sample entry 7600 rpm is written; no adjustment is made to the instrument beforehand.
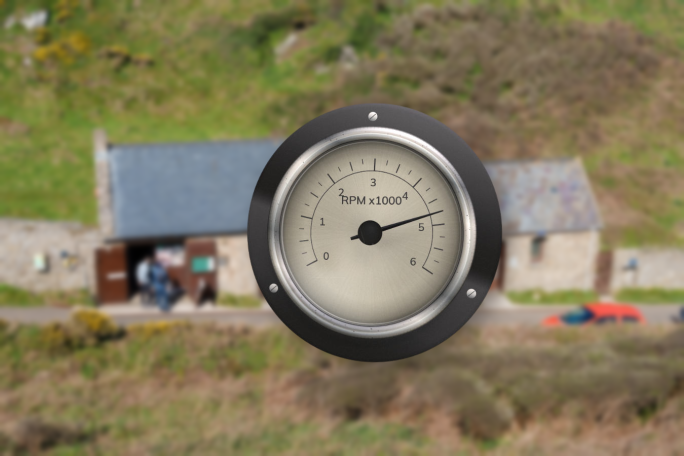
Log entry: 4750 rpm
